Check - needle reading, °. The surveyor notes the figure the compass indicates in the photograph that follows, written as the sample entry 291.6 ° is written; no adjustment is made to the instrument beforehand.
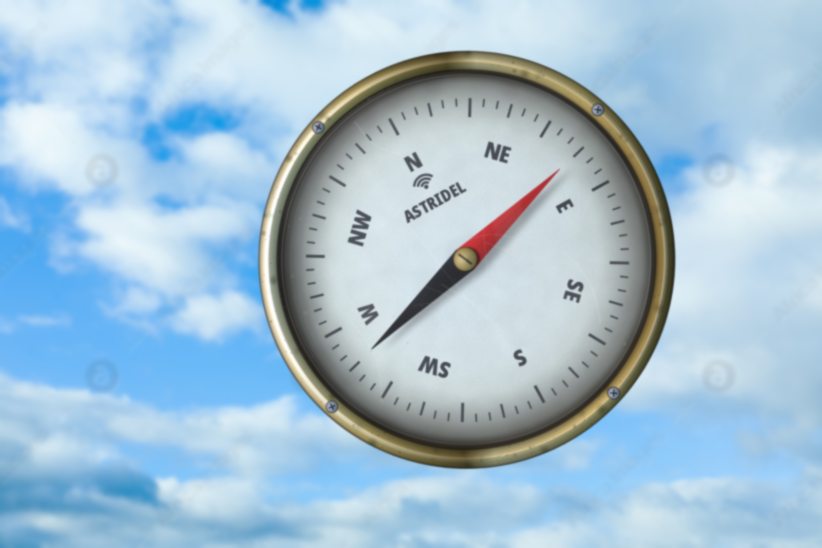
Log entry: 75 °
